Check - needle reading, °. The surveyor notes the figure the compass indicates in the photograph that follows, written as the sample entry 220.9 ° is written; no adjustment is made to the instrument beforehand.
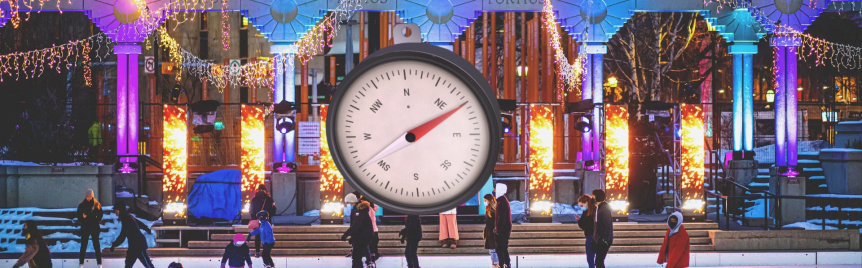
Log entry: 60 °
